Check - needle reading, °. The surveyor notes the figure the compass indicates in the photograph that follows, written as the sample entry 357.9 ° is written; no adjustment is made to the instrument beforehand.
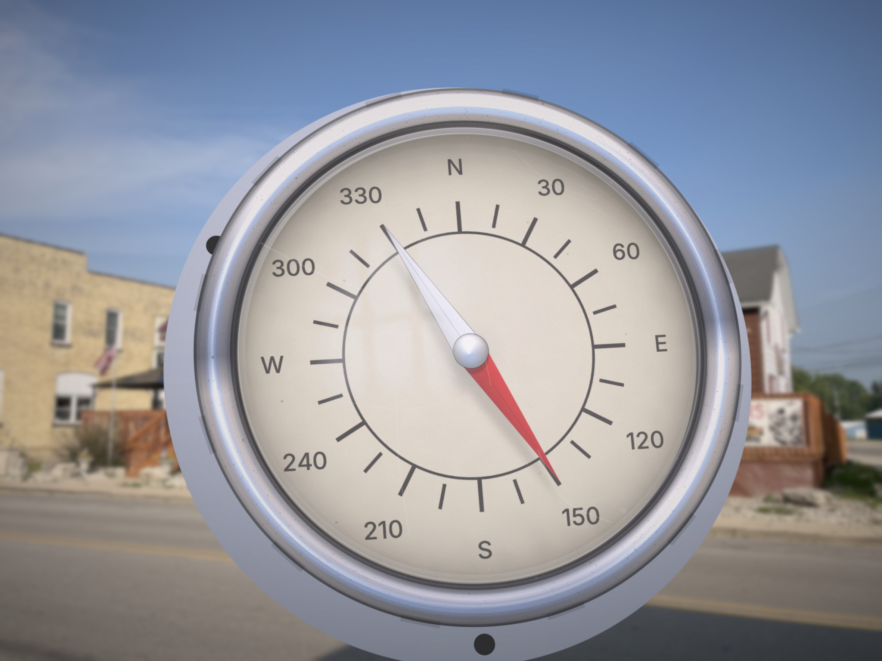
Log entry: 150 °
